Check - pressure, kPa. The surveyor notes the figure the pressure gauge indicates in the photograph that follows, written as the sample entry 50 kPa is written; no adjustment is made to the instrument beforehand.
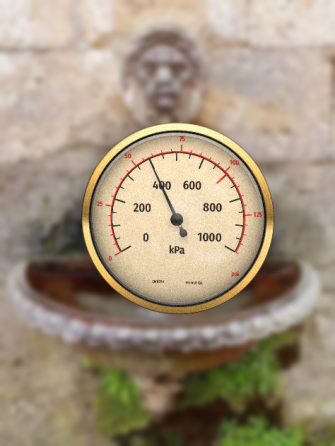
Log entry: 400 kPa
